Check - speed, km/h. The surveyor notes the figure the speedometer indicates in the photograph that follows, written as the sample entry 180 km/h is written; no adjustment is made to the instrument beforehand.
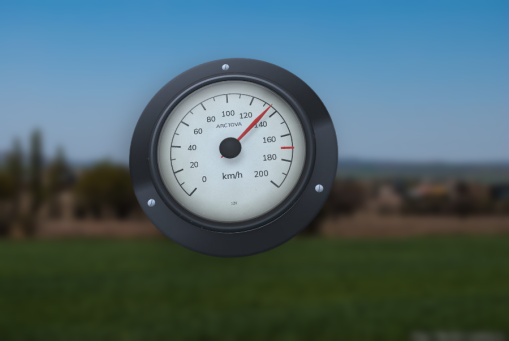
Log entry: 135 km/h
